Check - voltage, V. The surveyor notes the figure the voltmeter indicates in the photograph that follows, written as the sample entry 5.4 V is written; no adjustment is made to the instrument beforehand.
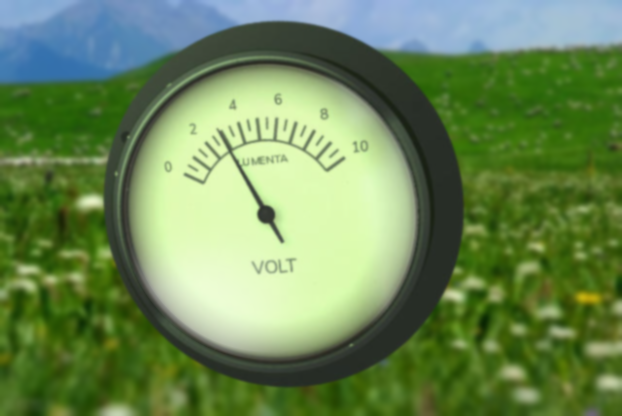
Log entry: 3 V
